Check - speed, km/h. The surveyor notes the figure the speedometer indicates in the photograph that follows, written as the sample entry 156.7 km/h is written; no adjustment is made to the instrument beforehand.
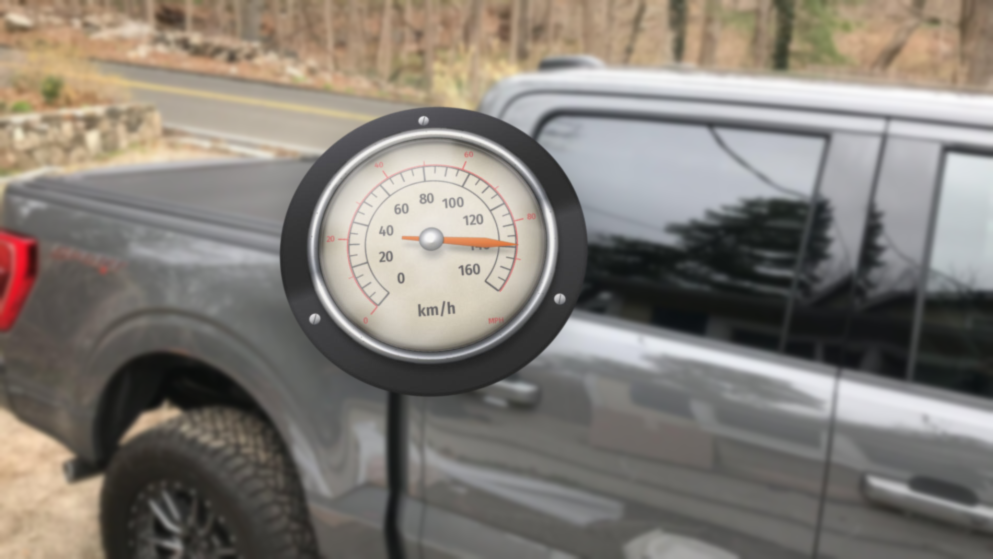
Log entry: 140 km/h
